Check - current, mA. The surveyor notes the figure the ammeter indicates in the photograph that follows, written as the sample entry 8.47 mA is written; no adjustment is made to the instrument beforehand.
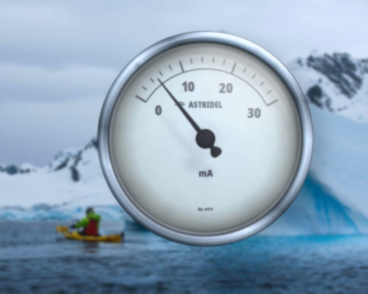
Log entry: 5 mA
